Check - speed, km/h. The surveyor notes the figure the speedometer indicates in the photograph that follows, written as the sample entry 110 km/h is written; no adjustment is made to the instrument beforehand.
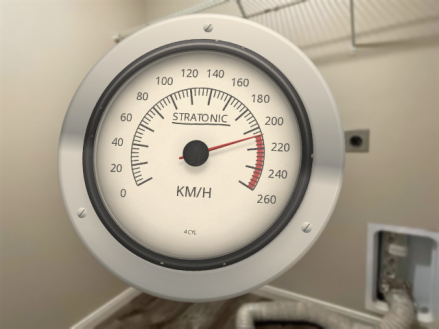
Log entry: 208 km/h
